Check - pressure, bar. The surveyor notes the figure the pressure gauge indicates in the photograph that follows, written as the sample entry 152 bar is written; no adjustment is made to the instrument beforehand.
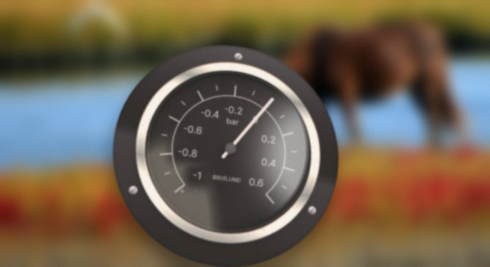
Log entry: 0 bar
